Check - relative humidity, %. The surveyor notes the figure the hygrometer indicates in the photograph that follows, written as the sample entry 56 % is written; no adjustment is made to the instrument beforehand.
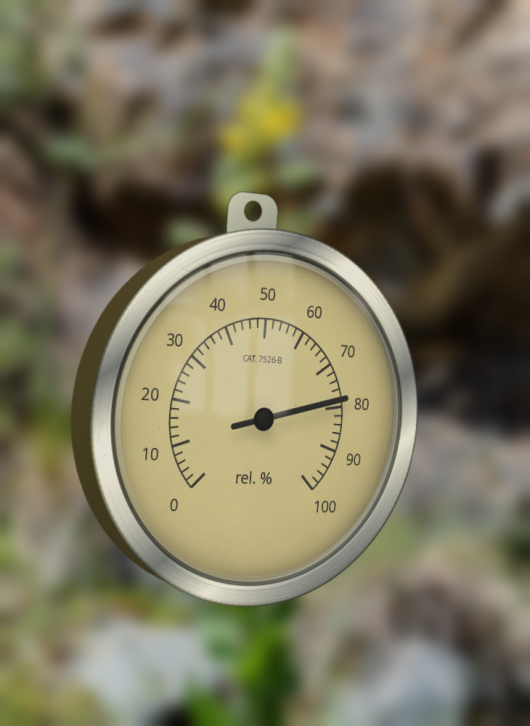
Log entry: 78 %
